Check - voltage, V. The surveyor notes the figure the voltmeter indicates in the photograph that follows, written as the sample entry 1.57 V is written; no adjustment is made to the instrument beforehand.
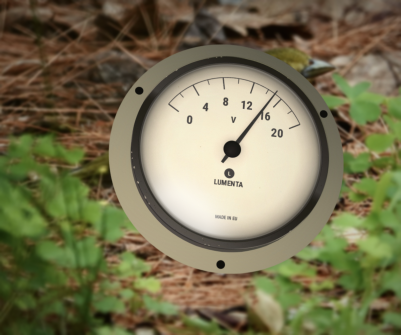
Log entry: 15 V
